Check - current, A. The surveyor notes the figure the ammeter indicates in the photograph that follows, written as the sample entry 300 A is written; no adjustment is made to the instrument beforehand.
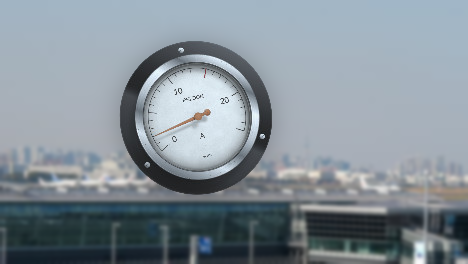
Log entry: 2 A
